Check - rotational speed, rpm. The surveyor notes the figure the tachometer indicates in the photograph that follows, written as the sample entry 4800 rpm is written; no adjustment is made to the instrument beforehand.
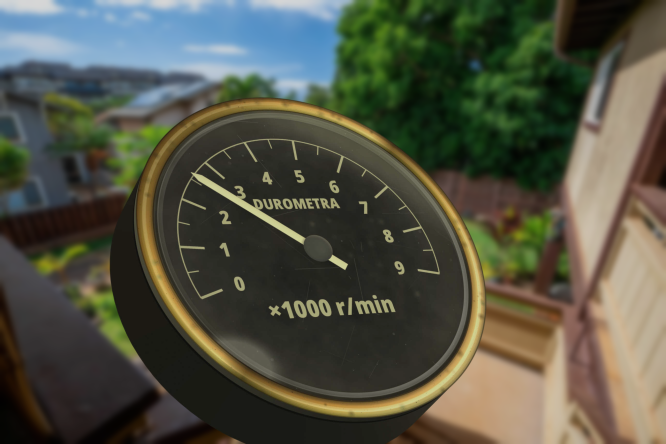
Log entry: 2500 rpm
